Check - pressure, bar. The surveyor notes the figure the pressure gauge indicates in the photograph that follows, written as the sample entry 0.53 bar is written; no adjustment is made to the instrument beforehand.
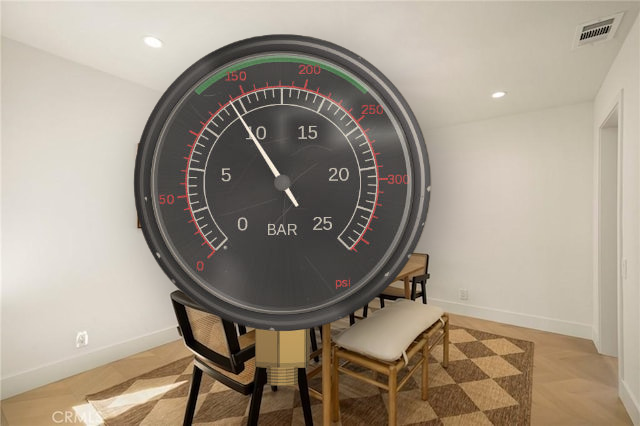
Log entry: 9.5 bar
